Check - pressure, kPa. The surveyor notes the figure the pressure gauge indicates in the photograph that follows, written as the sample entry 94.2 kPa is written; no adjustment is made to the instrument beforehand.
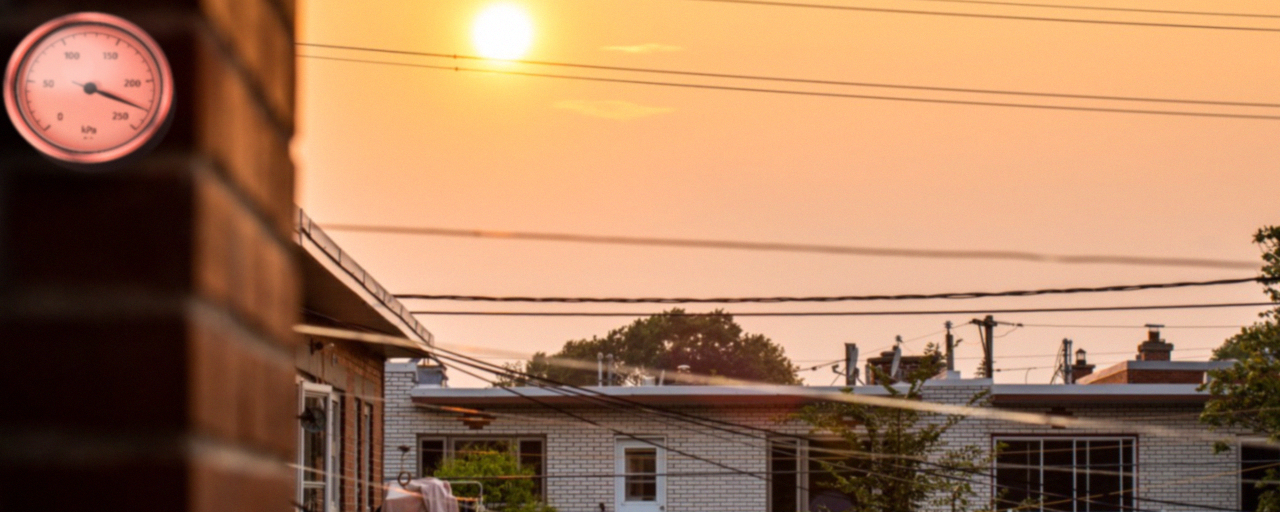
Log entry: 230 kPa
